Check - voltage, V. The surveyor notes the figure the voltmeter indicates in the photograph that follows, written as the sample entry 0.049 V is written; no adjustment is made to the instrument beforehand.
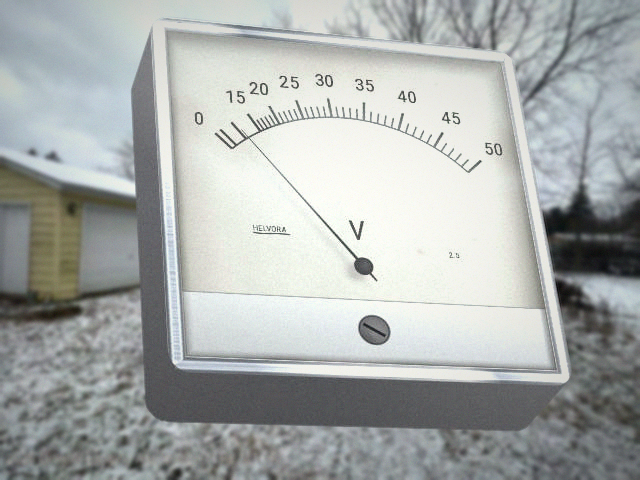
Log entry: 10 V
